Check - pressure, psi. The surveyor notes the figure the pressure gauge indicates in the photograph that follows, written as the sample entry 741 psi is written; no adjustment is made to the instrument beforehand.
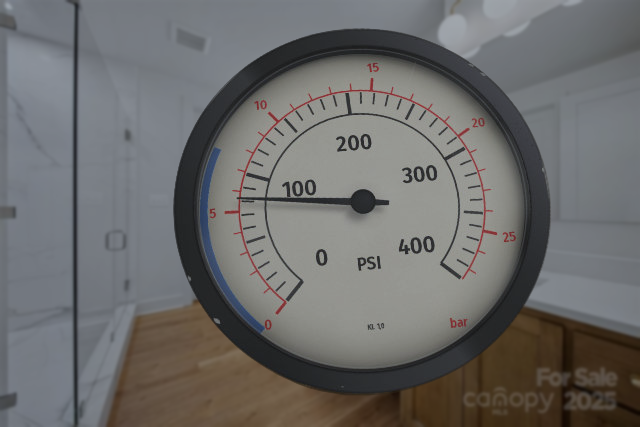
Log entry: 80 psi
